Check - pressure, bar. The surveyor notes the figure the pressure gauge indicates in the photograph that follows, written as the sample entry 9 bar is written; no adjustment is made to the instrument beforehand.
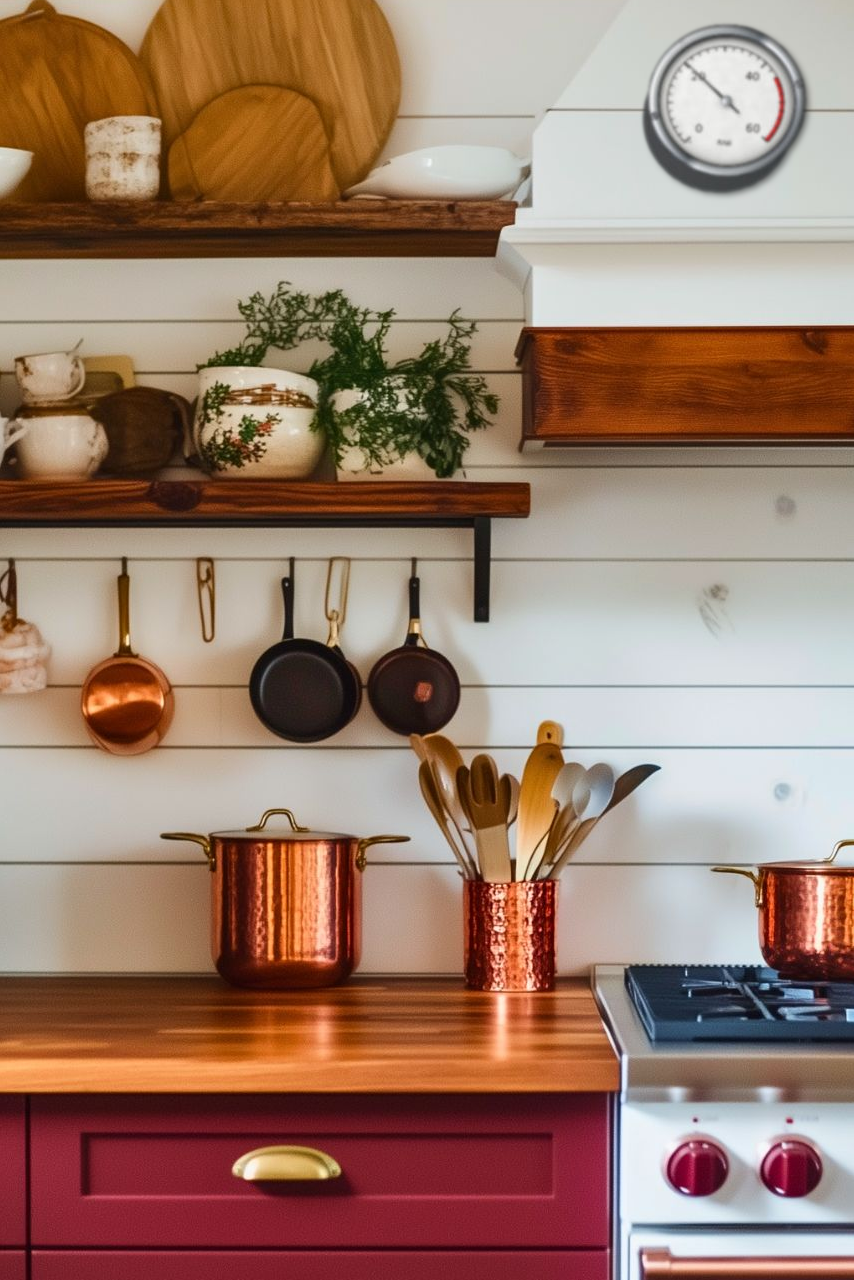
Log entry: 20 bar
